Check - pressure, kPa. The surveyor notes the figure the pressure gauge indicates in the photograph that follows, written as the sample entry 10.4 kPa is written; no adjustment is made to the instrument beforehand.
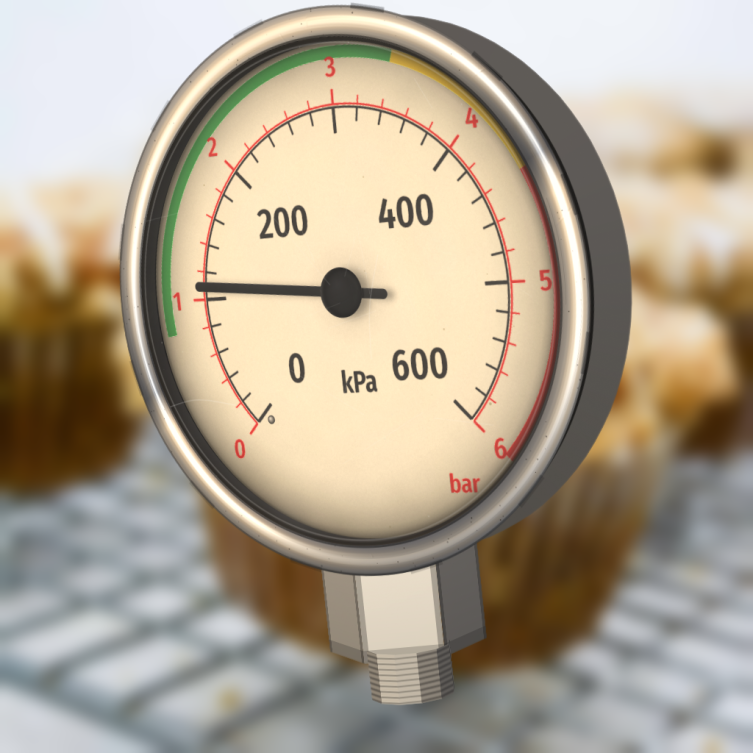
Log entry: 110 kPa
